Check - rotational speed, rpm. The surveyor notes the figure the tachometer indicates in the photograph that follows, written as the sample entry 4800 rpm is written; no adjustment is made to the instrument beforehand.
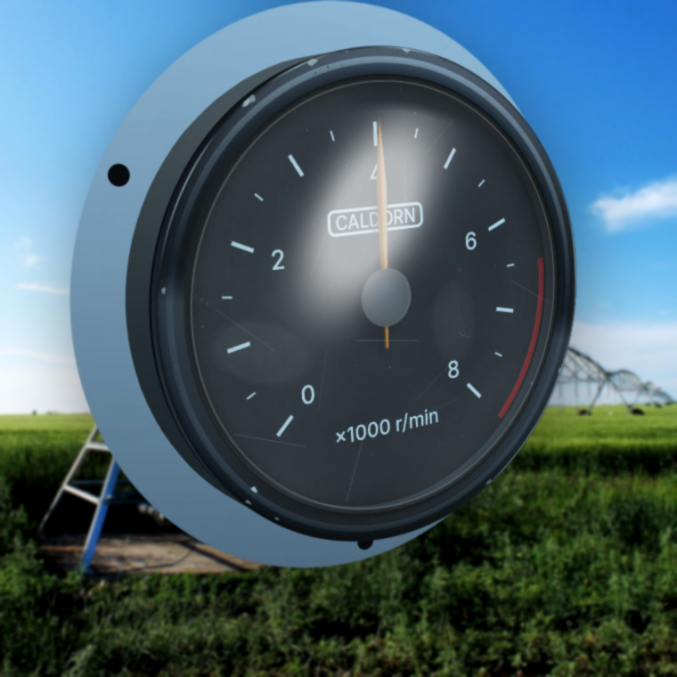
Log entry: 4000 rpm
